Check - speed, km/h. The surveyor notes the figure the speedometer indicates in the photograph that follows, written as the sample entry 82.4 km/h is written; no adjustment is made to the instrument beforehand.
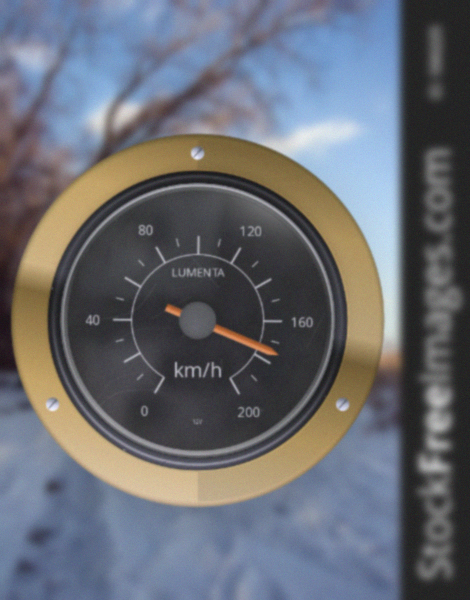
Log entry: 175 km/h
